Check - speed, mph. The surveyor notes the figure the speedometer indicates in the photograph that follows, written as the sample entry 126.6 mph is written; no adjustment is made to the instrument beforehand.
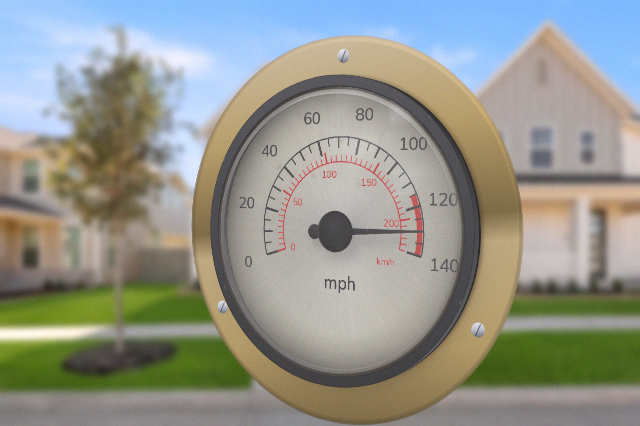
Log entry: 130 mph
